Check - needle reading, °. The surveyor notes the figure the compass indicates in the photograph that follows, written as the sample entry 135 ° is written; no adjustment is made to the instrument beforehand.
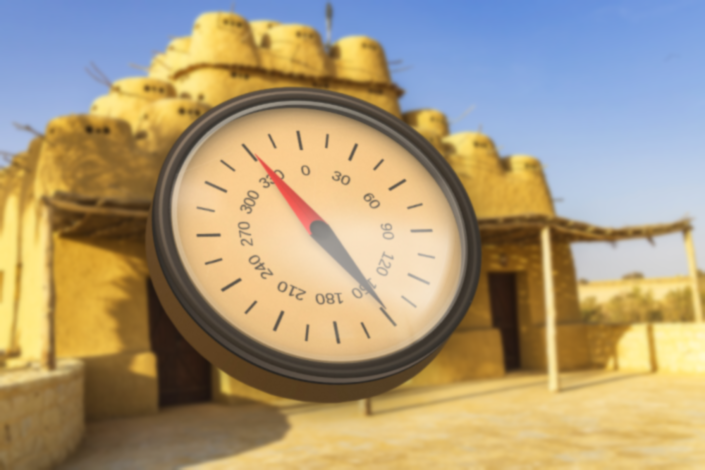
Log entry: 330 °
